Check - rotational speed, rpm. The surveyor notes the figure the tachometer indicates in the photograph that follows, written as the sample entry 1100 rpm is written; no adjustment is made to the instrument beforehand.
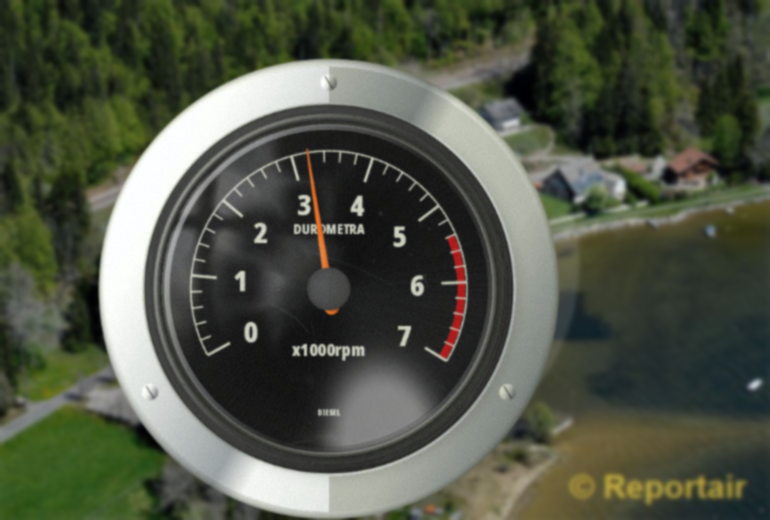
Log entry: 3200 rpm
